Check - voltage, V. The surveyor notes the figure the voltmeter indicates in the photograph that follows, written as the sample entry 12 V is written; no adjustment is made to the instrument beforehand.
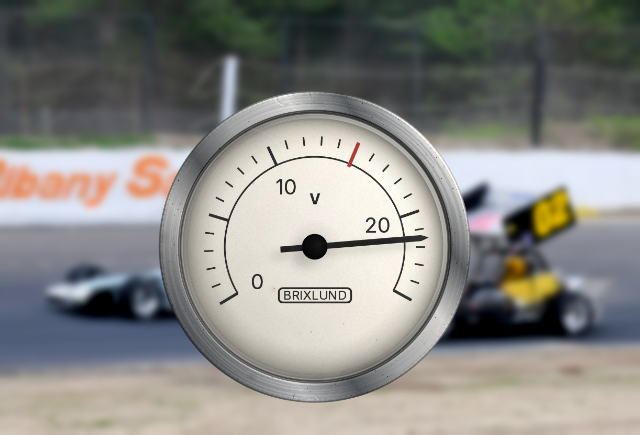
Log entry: 21.5 V
